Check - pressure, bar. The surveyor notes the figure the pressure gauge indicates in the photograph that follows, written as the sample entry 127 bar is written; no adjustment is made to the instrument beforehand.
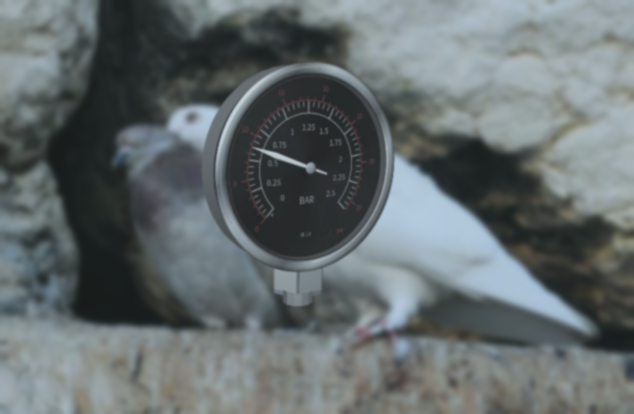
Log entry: 0.6 bar
